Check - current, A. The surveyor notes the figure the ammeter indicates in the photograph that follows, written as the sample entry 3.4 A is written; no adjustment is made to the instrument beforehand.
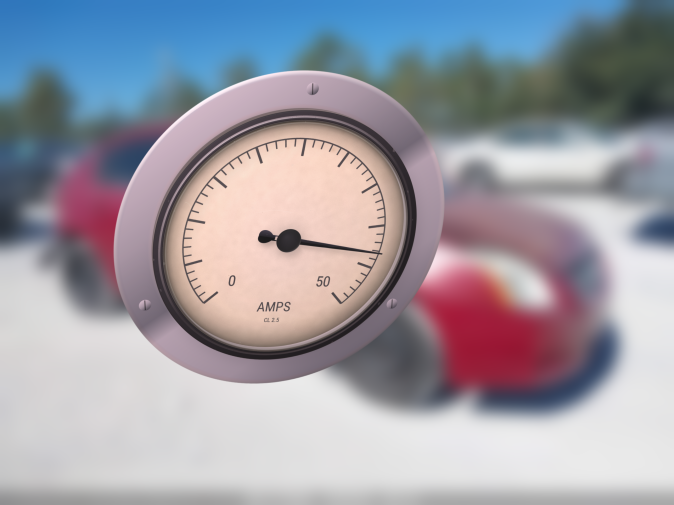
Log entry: 43 A
